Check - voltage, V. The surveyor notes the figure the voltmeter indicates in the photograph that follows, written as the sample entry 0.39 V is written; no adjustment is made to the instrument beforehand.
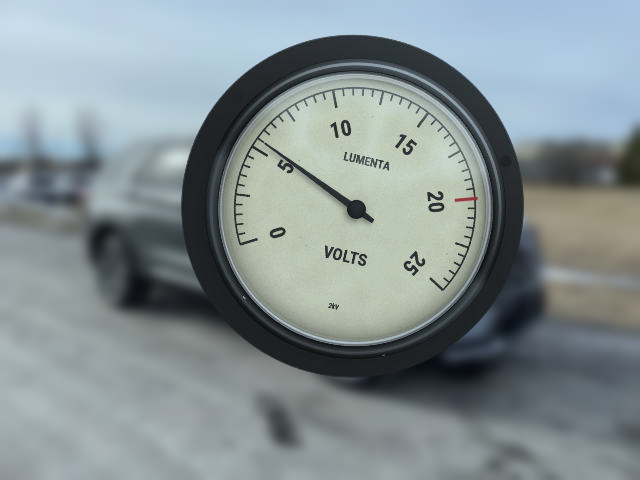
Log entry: 5.5 V
